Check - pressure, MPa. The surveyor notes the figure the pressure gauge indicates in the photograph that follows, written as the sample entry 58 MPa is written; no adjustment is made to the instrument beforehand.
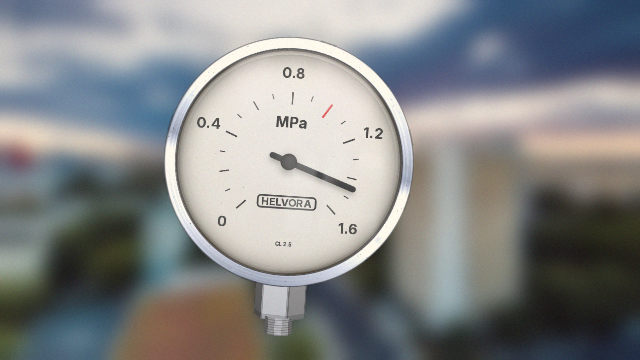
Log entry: 1.45 MPa
